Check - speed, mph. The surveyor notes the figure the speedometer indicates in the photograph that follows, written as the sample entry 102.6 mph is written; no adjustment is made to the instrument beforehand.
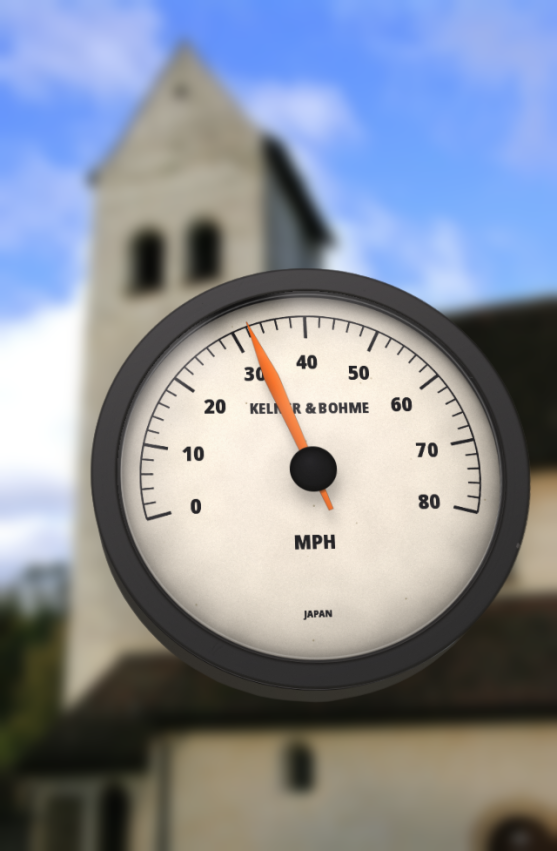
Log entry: 32 mph
